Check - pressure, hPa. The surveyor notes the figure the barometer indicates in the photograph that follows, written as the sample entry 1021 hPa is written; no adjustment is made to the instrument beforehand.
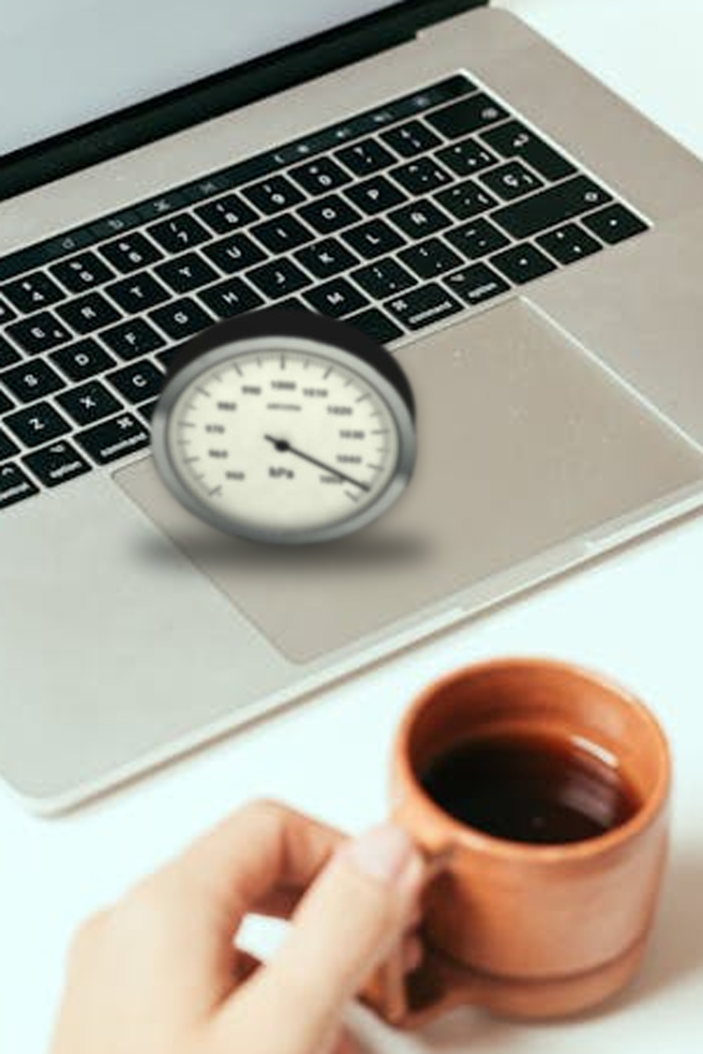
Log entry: 1045 hPa
